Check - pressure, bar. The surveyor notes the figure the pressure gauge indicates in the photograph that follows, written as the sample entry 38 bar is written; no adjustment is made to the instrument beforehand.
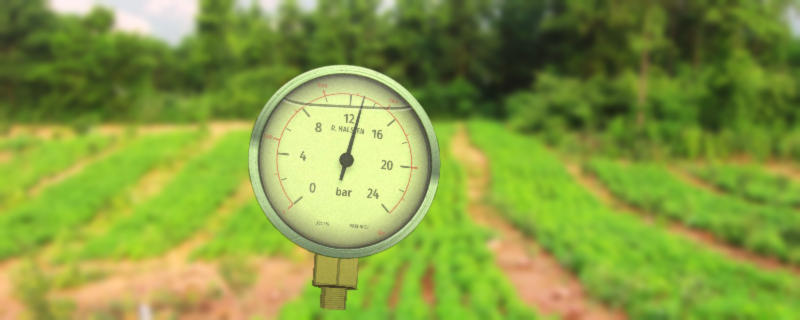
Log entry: 13 bar
